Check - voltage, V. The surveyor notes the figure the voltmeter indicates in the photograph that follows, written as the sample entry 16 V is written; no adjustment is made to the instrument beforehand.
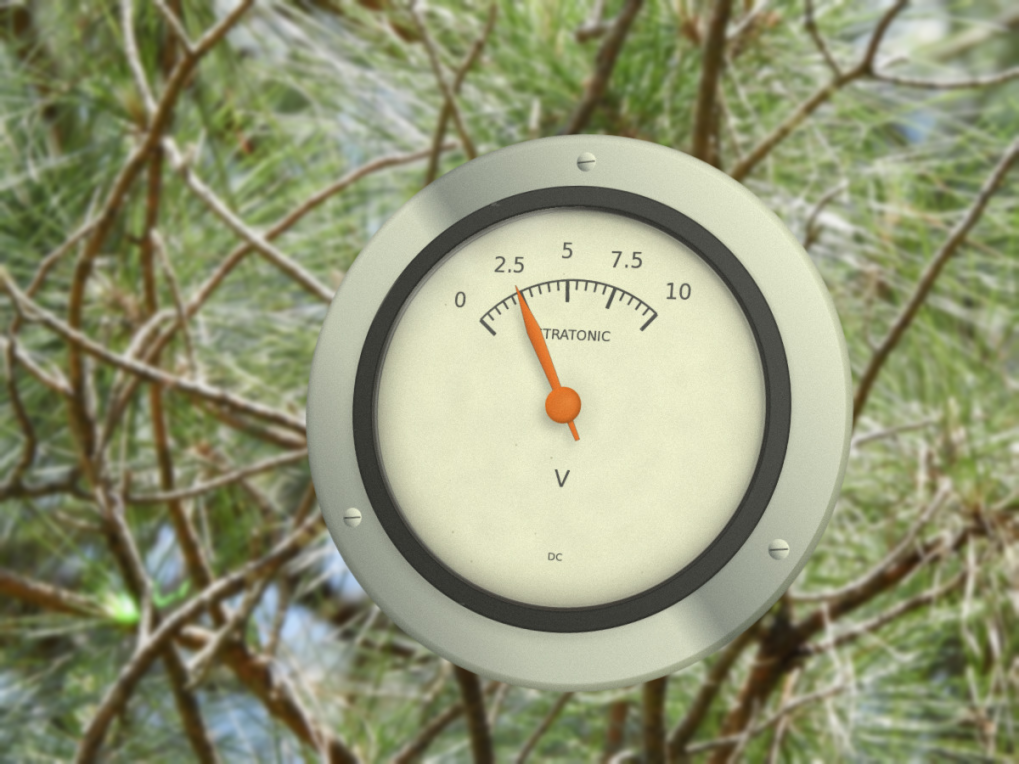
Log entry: 2.5 V
